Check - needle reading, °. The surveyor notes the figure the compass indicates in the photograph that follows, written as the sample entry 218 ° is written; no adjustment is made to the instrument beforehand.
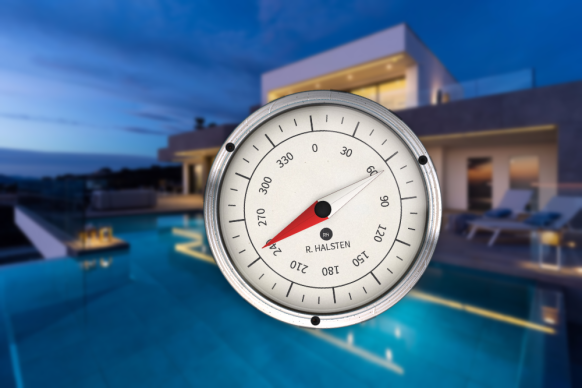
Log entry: 245 °
